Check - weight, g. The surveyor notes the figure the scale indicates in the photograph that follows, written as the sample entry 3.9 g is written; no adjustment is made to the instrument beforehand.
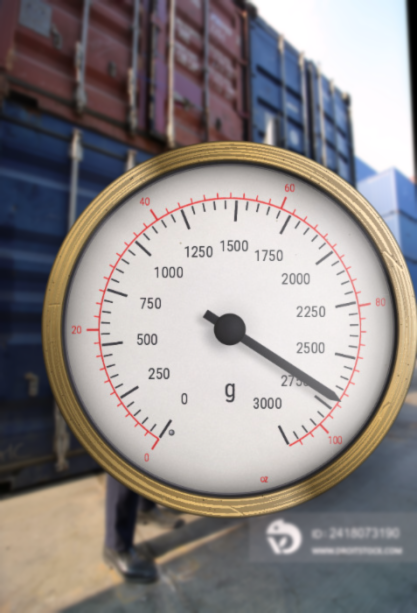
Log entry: 2700 g
